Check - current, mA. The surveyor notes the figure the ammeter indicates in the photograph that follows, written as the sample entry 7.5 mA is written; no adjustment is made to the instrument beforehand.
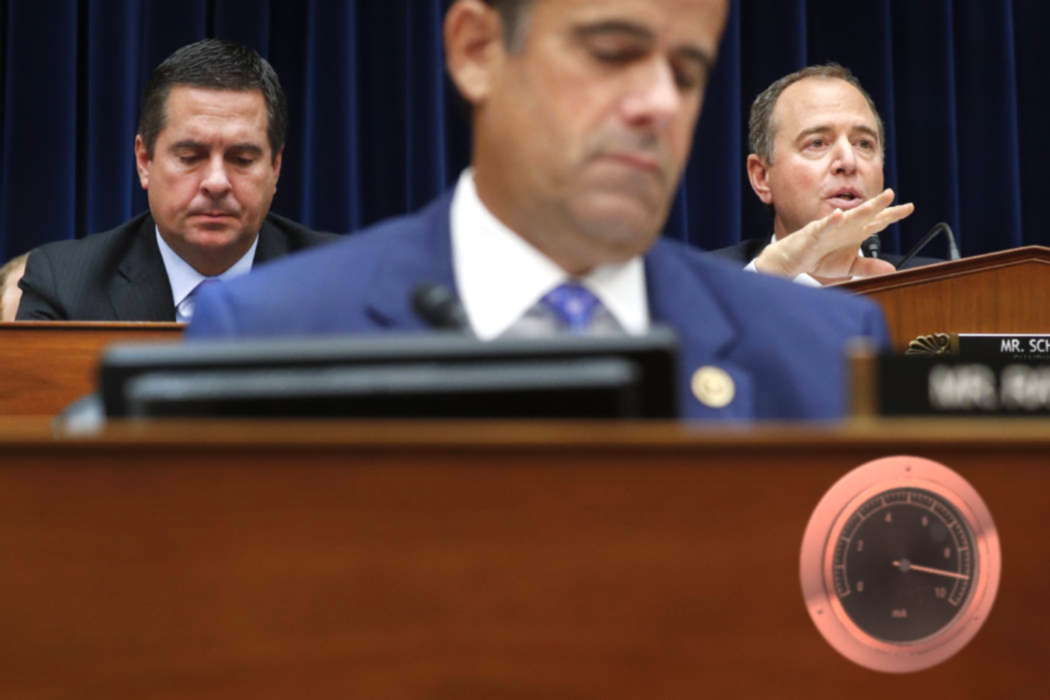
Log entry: 9 mA
